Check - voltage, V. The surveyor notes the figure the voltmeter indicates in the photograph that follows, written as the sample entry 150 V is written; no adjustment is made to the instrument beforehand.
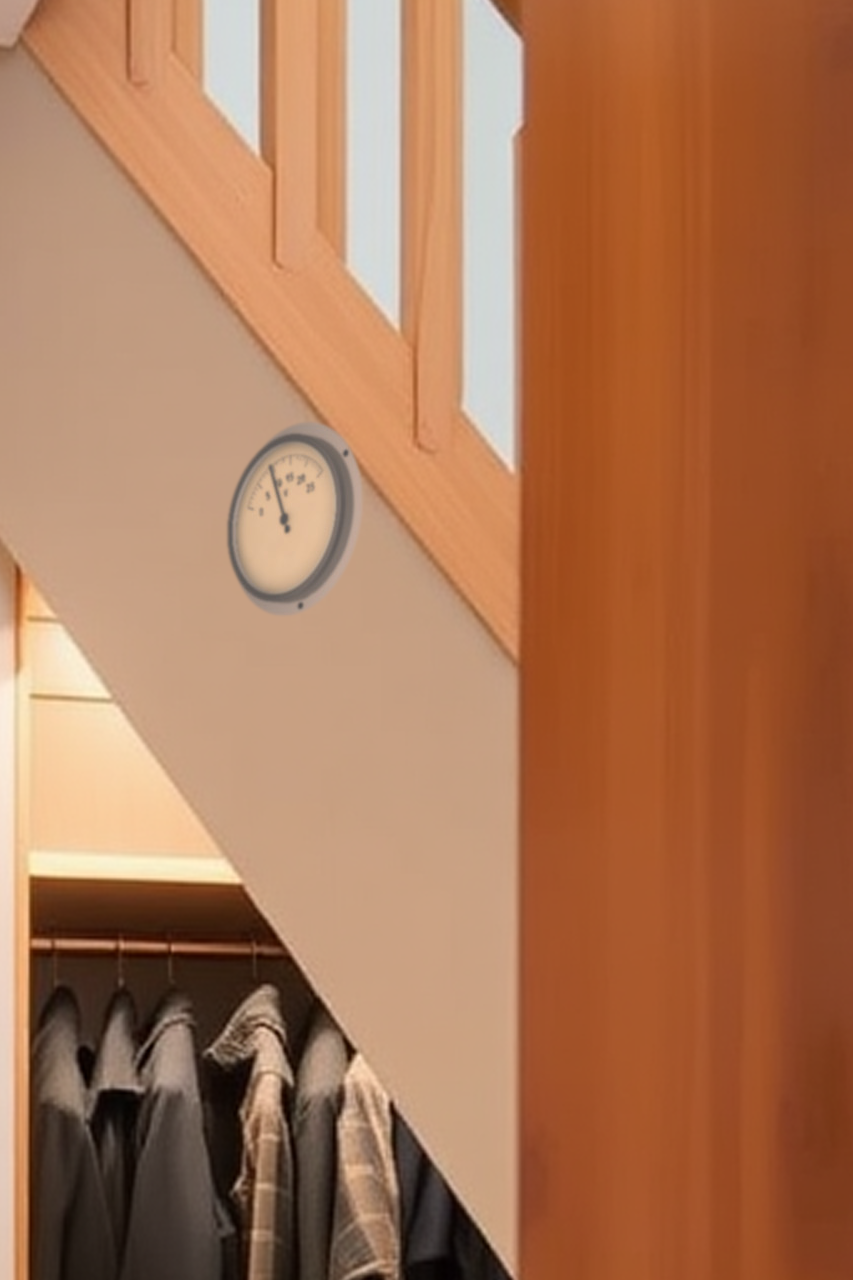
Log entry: 10 V
